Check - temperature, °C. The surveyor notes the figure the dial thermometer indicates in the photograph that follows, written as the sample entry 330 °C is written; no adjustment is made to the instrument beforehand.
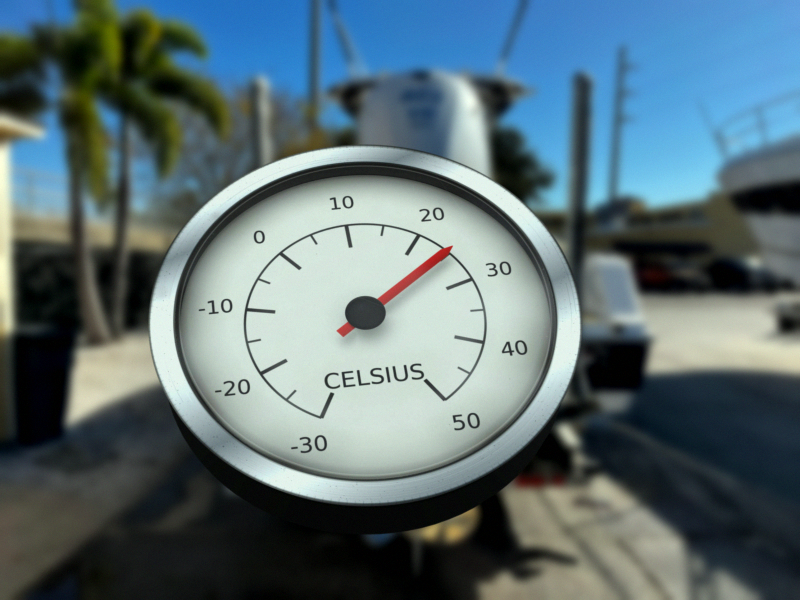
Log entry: 25 °C
